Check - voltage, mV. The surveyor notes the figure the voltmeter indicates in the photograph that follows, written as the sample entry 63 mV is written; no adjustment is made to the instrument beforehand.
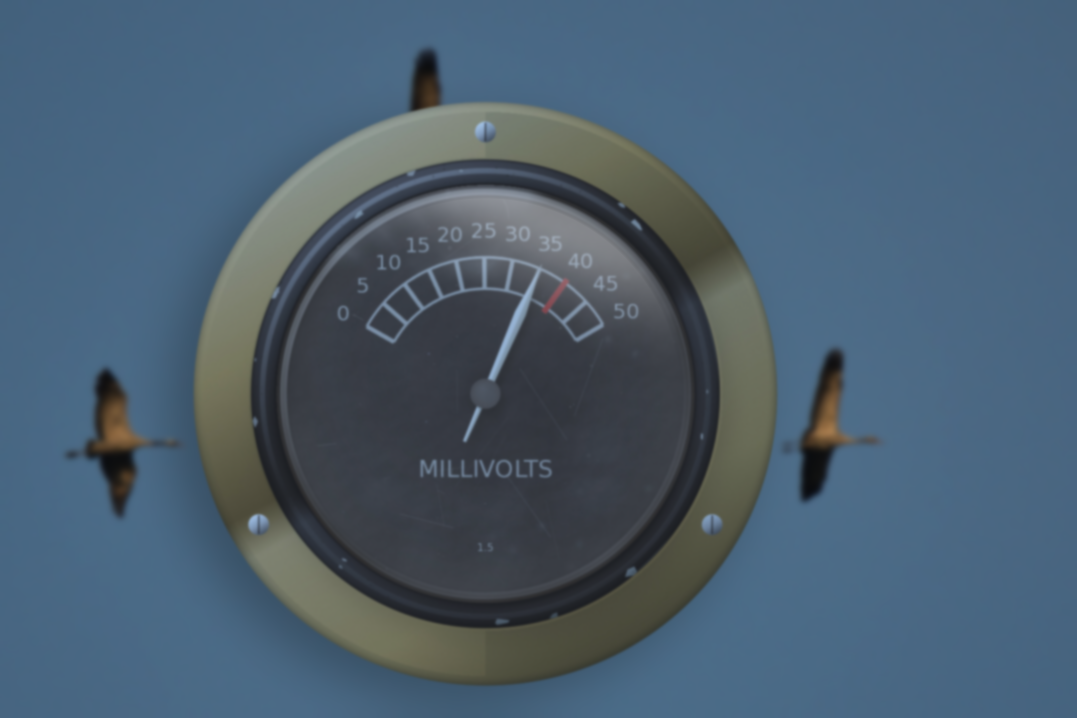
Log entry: 35 mV
